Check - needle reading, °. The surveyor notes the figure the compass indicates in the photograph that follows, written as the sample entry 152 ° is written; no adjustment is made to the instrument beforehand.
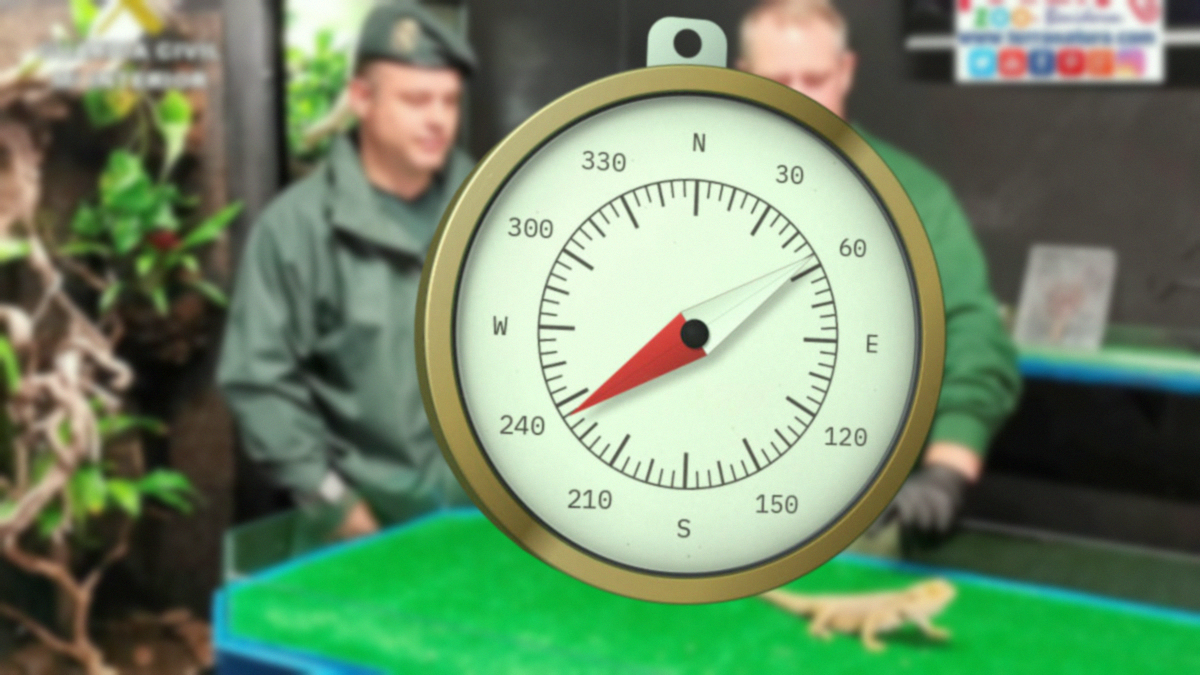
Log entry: 235 °
